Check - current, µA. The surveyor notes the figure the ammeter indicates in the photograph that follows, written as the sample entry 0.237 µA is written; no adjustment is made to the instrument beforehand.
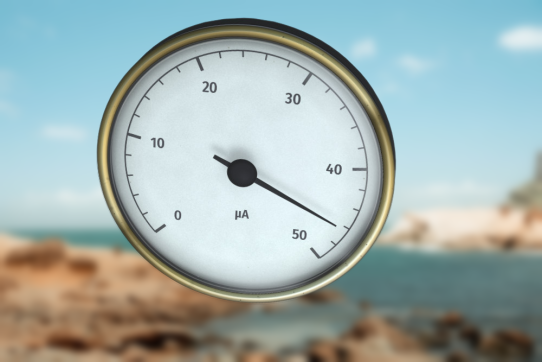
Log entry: 46 µA
